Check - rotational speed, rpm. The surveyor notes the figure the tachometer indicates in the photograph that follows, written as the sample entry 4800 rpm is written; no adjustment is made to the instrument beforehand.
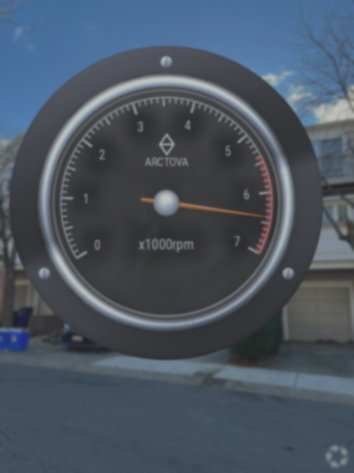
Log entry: 6400 rpm
